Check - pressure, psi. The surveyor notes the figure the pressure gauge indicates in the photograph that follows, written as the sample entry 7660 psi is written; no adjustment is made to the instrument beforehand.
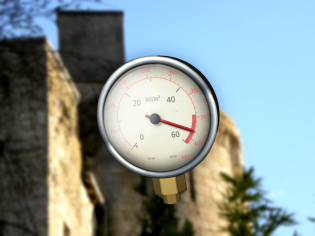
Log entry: 55 psi
